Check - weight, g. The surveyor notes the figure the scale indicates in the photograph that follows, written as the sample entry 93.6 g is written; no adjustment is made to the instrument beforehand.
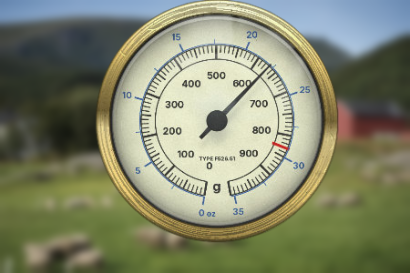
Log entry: 630 g
